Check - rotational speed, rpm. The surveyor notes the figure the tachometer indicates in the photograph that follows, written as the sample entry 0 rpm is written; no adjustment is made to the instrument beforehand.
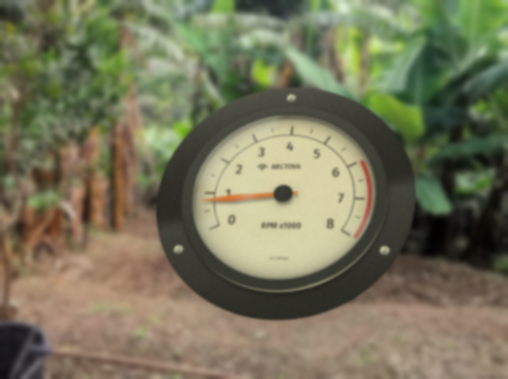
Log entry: 750 rpm
